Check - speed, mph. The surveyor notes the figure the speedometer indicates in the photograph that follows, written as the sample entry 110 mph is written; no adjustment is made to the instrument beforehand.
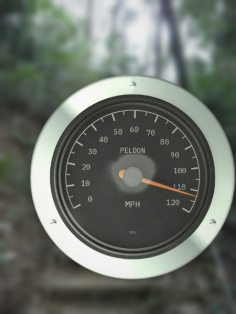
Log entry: 112.5 mph
